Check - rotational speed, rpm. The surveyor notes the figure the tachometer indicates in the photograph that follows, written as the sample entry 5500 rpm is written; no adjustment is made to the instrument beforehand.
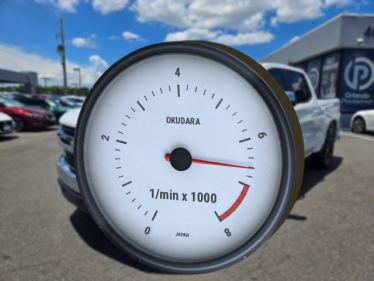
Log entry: 6600 rpm
